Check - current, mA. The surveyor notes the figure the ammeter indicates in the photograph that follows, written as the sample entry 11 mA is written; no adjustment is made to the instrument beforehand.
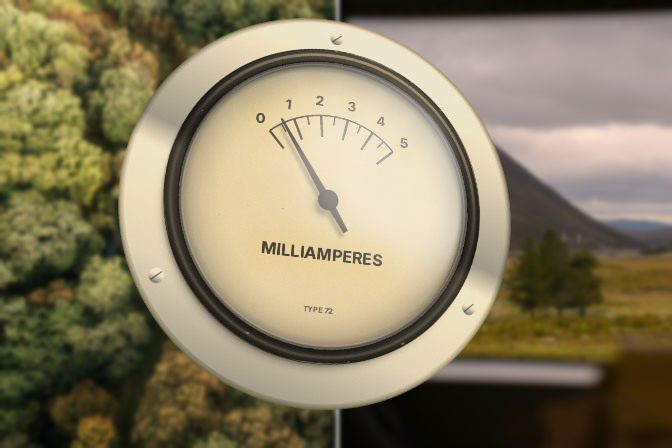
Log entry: 0.5 mA
